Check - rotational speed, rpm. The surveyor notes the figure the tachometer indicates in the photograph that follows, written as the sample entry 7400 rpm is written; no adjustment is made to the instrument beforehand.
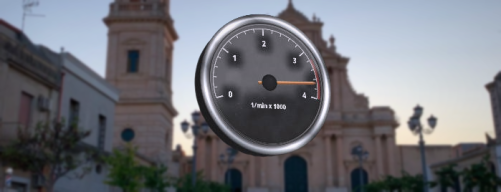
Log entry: 3700 rpm
